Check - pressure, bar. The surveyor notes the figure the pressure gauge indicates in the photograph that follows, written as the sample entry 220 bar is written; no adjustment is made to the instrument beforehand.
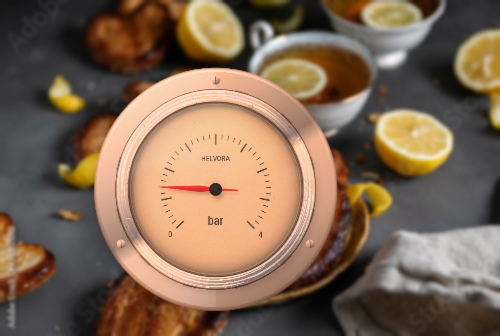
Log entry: 0.7 bar
